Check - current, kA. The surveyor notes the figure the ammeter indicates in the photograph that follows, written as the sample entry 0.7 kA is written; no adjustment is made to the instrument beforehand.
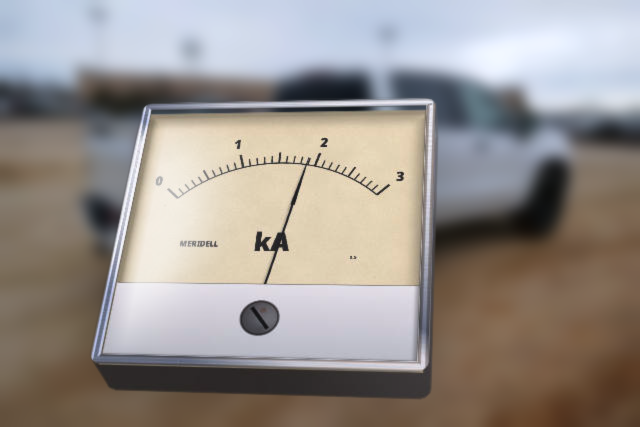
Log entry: 1.9 kA
